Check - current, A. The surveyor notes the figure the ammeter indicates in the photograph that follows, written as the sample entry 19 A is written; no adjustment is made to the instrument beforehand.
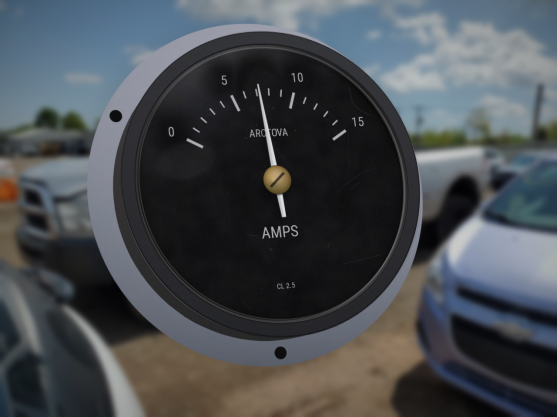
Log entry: 7 A
